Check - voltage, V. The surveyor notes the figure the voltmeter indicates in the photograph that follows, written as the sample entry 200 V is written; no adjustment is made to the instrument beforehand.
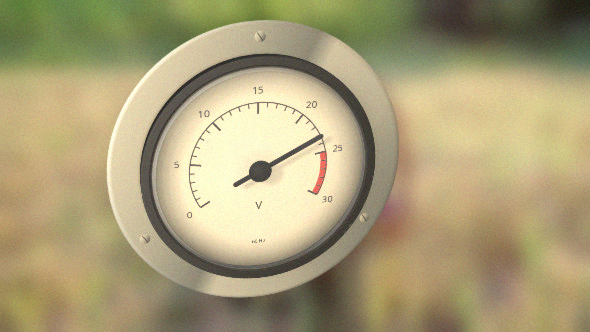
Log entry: 23 V
